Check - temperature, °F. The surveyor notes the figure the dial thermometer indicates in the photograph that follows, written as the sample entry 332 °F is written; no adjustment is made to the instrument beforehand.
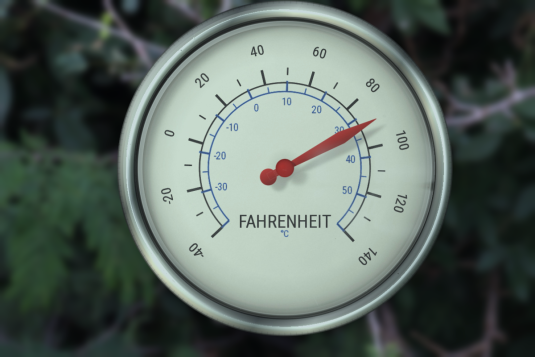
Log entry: 90 °F
